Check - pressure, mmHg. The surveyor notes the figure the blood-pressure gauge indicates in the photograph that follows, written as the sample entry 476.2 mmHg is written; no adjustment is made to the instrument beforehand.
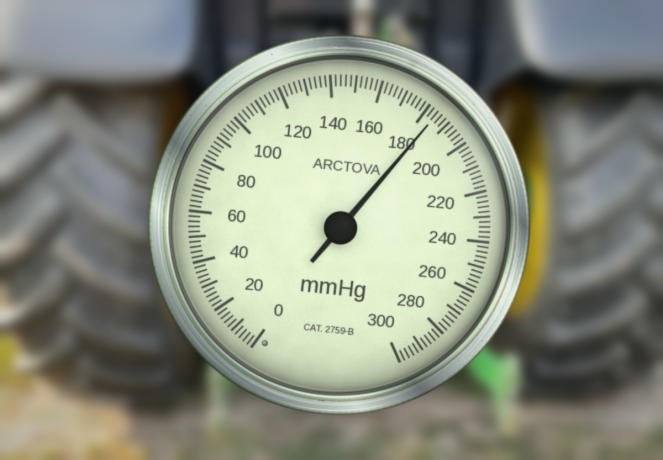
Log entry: 184 mmHg
